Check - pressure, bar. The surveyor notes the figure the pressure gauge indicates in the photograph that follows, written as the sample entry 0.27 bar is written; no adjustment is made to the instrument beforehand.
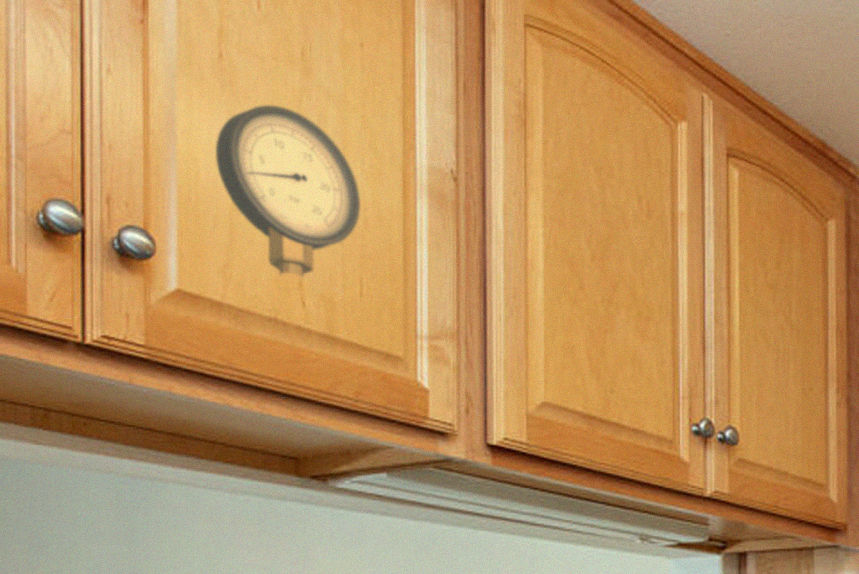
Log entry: 2.5 bar
